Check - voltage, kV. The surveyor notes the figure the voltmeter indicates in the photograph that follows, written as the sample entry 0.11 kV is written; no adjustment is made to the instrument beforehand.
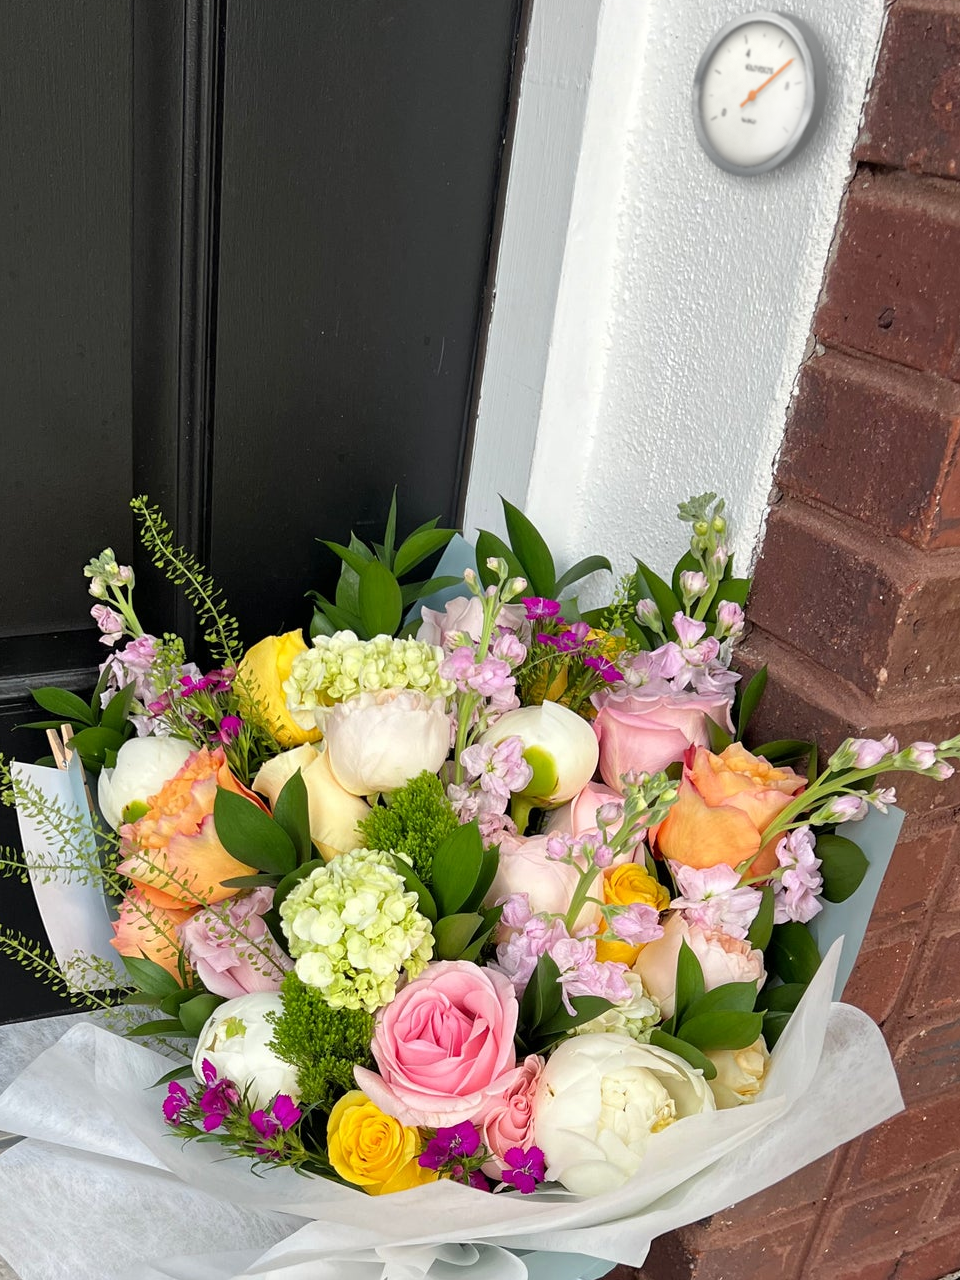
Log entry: 7 kV
